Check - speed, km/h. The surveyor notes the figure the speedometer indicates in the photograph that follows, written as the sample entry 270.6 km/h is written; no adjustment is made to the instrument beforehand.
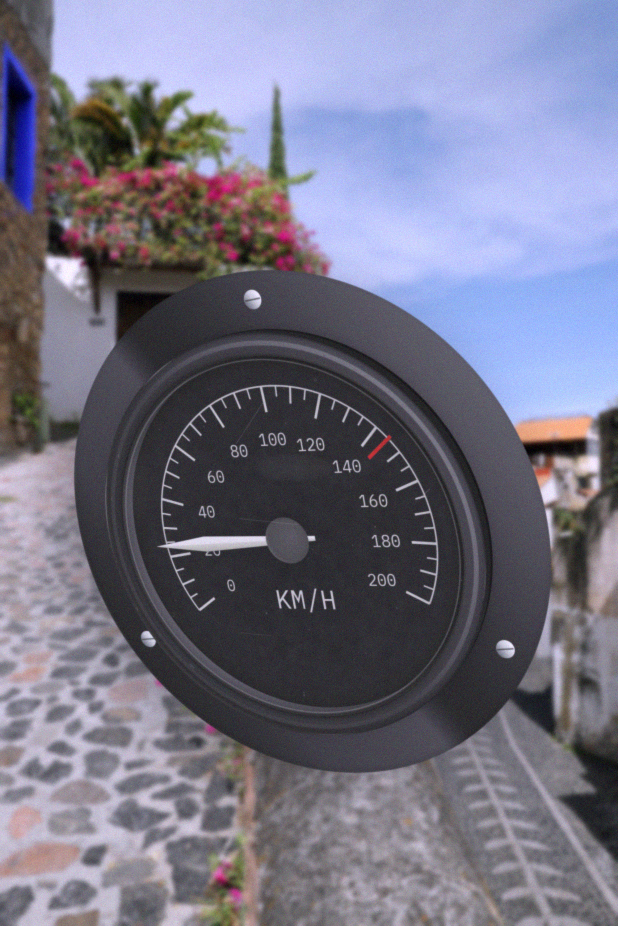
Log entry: 25 km/h
